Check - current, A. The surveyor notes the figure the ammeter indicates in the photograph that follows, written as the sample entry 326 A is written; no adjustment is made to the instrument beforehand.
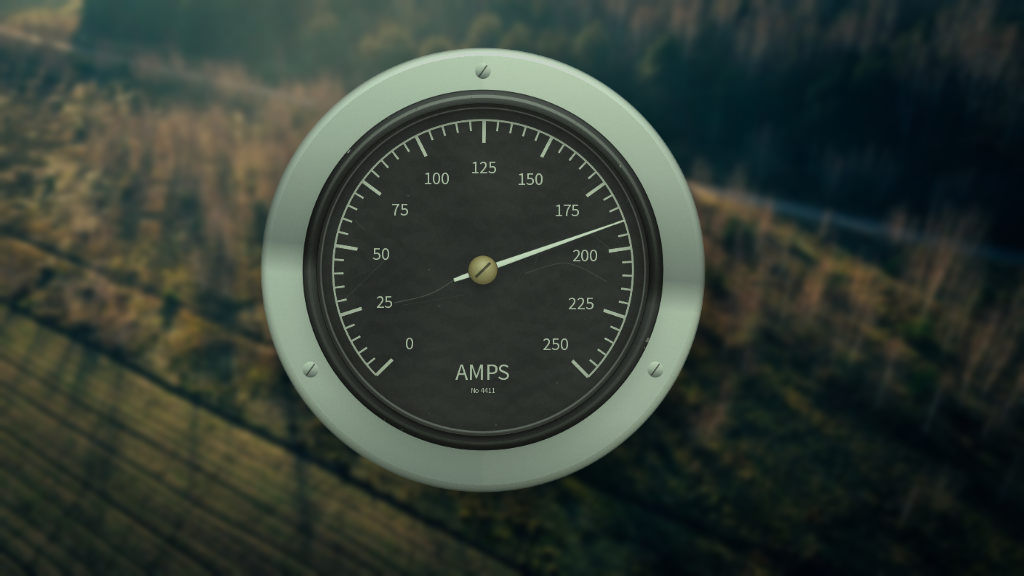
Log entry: 190 A
